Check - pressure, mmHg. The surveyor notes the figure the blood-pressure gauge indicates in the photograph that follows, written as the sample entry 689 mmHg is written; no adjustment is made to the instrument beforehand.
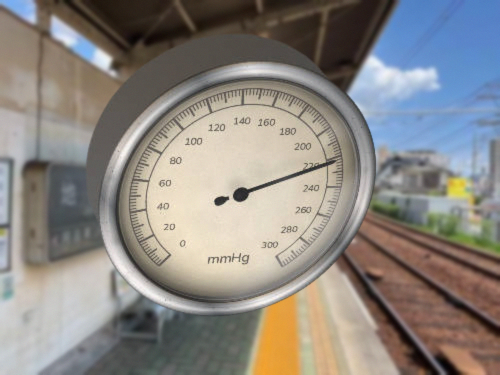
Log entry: 220 mmHg
